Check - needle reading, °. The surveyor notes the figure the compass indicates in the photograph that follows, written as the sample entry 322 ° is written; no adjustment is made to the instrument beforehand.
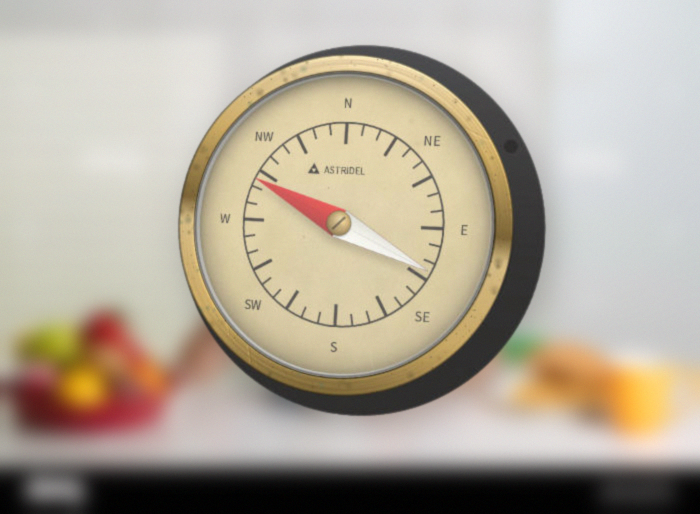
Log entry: 295 °
